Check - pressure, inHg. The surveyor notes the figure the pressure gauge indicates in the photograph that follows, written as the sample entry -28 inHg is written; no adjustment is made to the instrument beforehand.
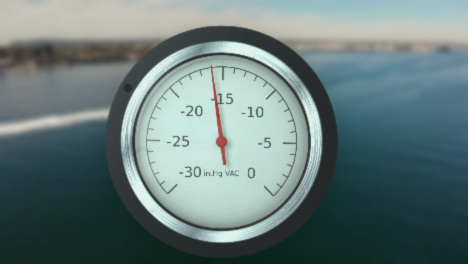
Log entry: -16 inHg
